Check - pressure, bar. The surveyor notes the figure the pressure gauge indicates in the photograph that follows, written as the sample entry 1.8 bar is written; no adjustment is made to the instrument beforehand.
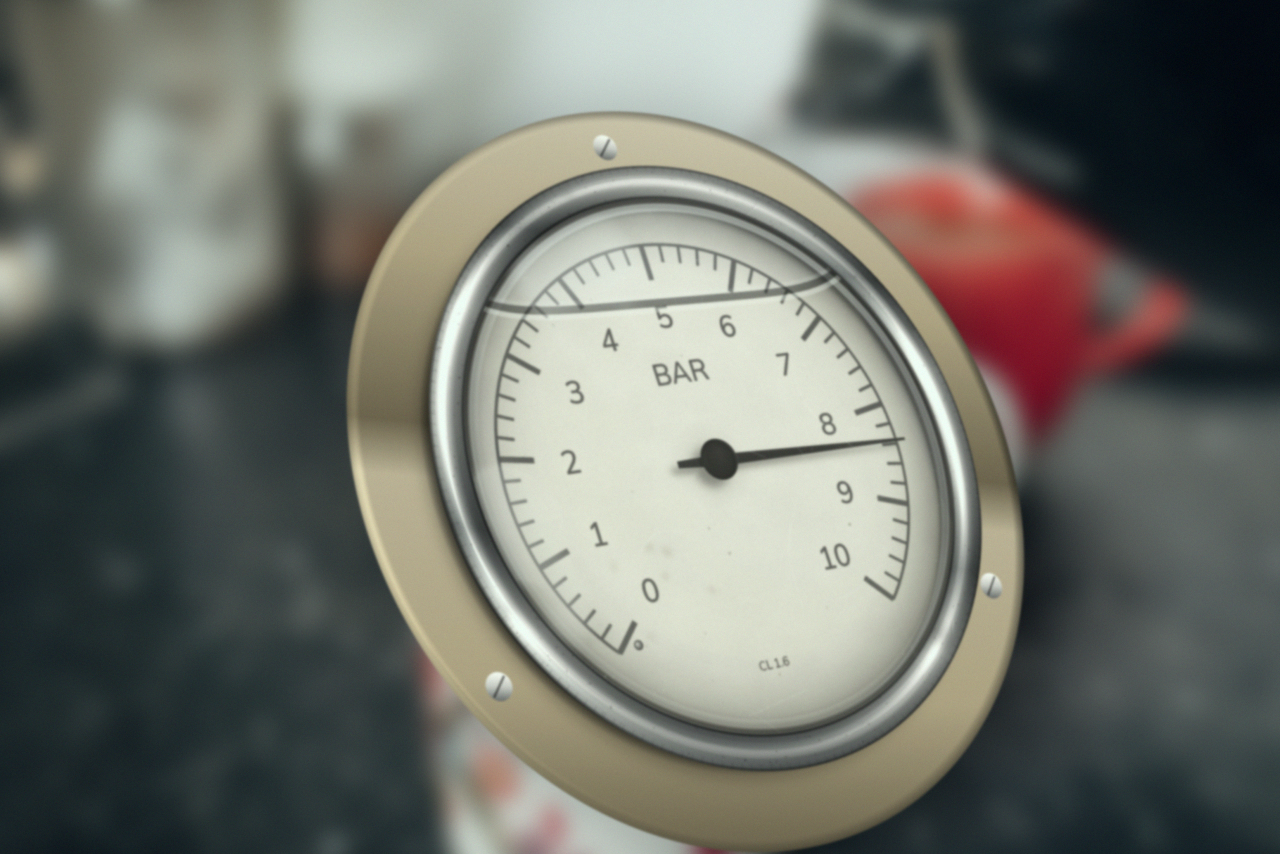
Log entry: 8.4 bar
